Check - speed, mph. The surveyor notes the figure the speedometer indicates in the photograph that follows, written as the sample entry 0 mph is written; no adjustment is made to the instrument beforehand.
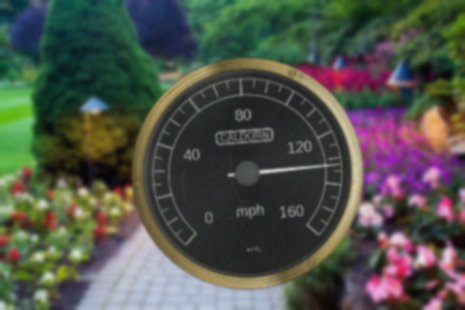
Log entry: 132.5 mph
